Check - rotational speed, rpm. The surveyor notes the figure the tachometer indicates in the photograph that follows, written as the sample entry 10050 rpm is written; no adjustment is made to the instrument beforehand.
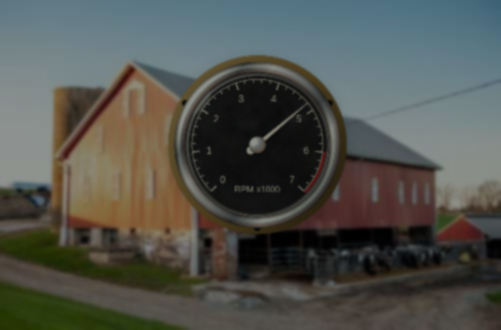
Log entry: 4800 rpm
